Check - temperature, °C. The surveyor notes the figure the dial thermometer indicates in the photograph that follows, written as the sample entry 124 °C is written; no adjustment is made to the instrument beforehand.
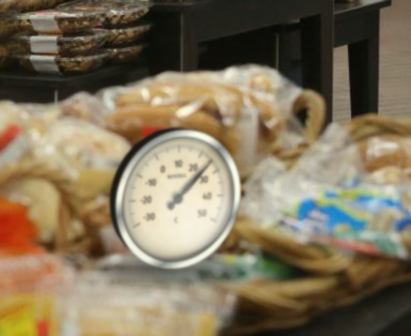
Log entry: 25 °C
